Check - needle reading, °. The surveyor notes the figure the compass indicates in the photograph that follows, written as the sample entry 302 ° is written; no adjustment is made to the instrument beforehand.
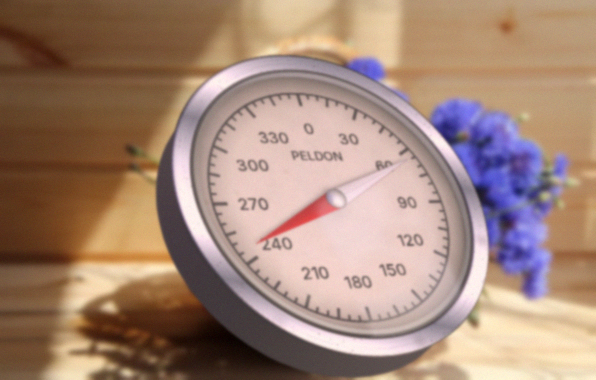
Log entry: 245 °
